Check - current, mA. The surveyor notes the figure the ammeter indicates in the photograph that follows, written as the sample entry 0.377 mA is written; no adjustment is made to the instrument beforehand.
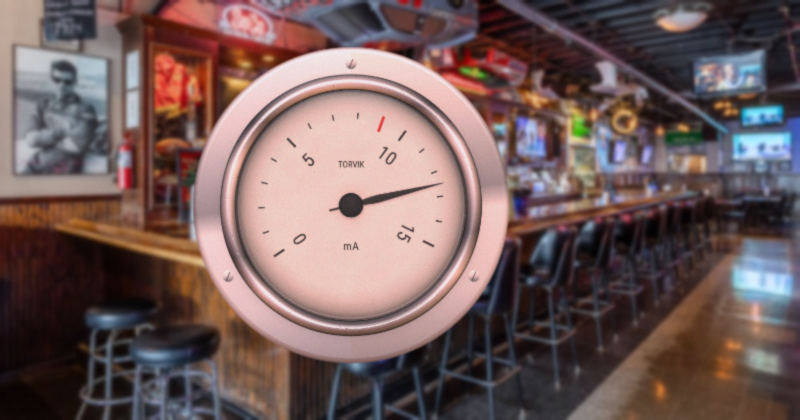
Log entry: 12.5 mA
